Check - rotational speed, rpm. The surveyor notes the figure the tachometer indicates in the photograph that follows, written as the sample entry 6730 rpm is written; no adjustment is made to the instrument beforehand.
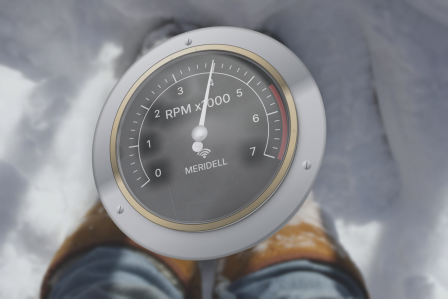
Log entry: 4000 rpm
